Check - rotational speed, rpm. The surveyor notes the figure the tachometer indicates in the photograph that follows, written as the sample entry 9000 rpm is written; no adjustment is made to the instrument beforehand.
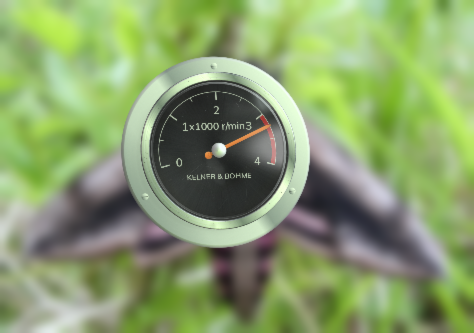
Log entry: 3250 rpm
